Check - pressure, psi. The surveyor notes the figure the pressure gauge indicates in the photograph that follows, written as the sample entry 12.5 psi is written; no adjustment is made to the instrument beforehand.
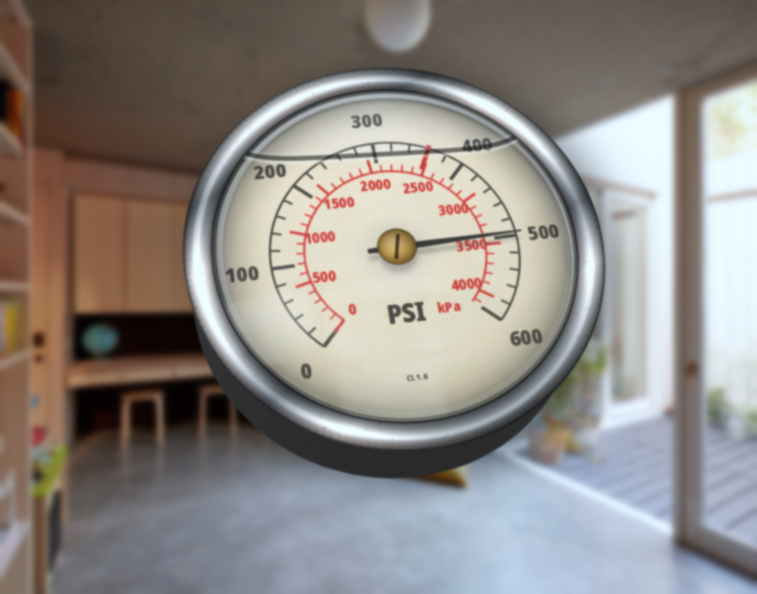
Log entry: 500 psi
